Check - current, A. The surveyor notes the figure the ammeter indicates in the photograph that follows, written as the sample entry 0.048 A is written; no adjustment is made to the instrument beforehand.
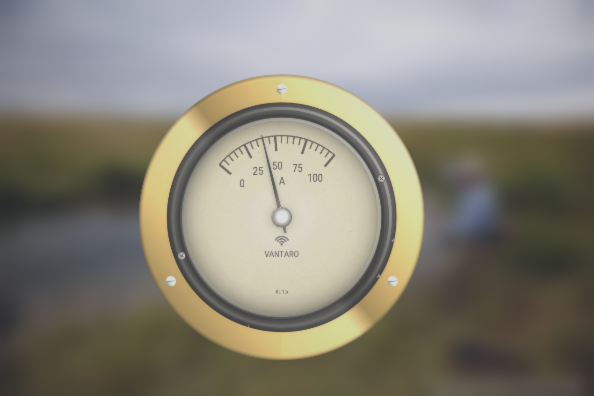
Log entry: 40 A
